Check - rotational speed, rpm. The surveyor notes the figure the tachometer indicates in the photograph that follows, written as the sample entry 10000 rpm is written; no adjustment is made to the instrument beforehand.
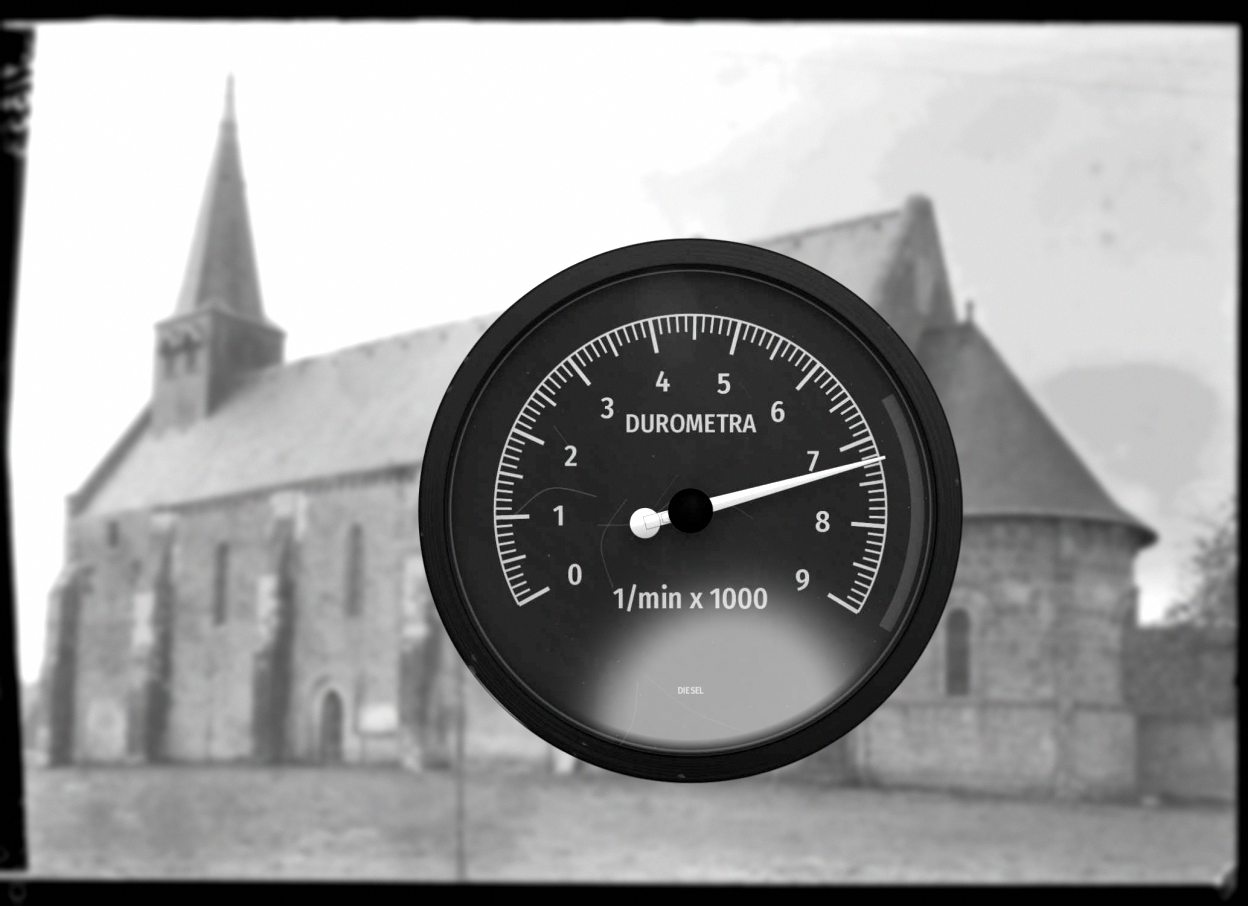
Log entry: 7250 rpm
